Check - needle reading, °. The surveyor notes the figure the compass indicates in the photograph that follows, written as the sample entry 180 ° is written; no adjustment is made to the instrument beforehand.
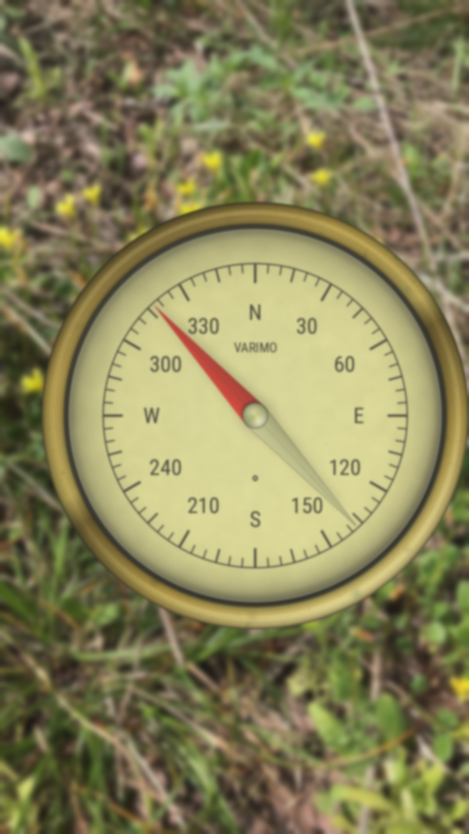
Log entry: 317.5 °
